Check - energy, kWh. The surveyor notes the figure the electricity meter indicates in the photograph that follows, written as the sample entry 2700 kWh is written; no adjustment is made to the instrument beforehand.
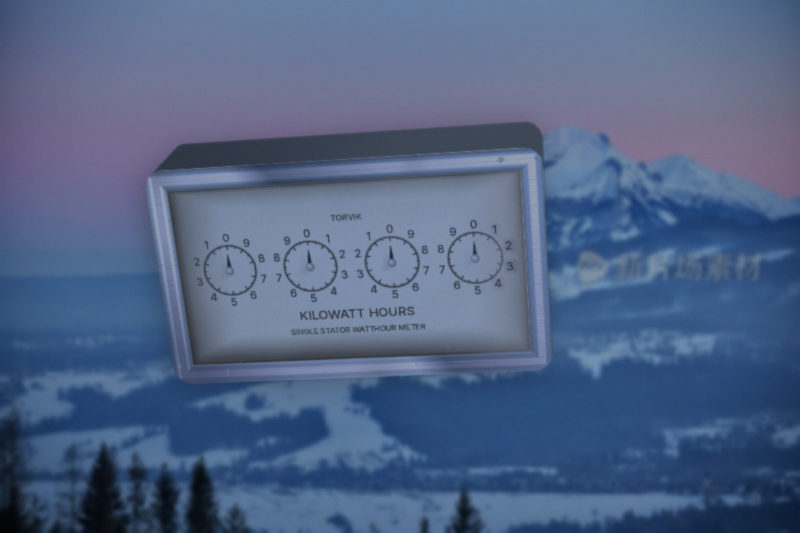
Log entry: 0 kWh
